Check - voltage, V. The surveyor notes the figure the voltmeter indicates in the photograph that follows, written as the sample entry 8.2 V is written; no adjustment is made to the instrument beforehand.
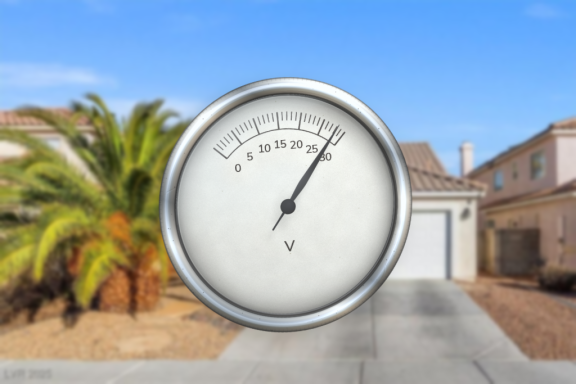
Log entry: 28 V
